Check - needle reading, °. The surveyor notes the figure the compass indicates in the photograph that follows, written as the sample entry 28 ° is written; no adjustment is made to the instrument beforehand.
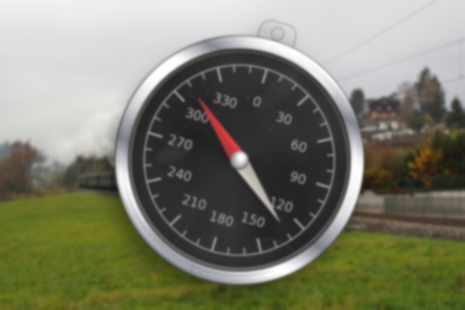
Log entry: 310 °
